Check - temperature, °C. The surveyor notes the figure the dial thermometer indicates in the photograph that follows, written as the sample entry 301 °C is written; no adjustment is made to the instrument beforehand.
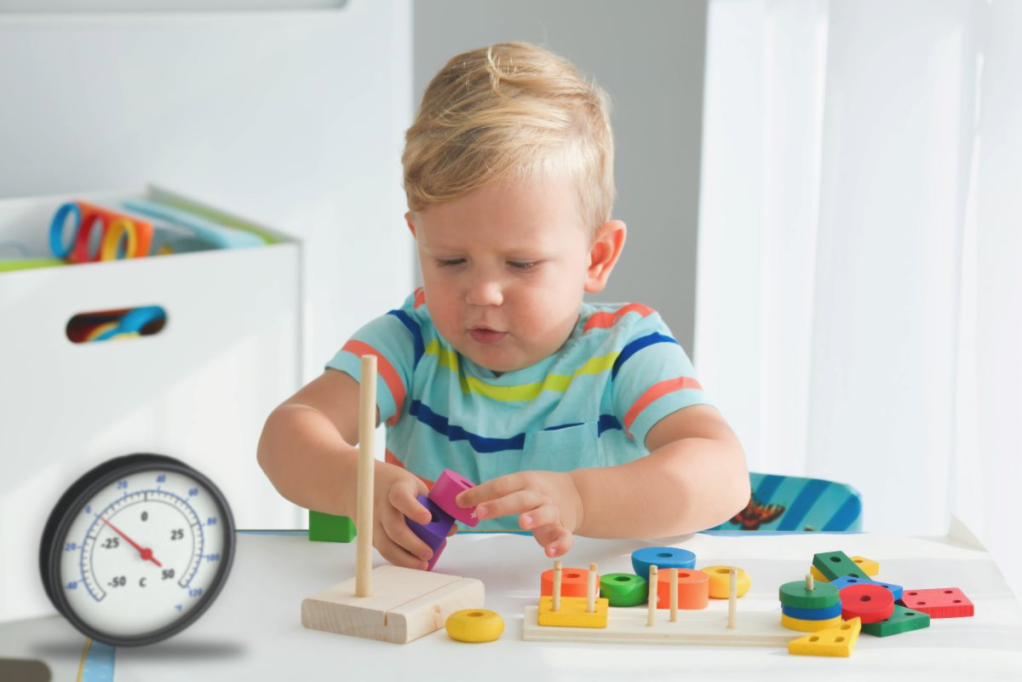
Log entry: -17.5 °C
